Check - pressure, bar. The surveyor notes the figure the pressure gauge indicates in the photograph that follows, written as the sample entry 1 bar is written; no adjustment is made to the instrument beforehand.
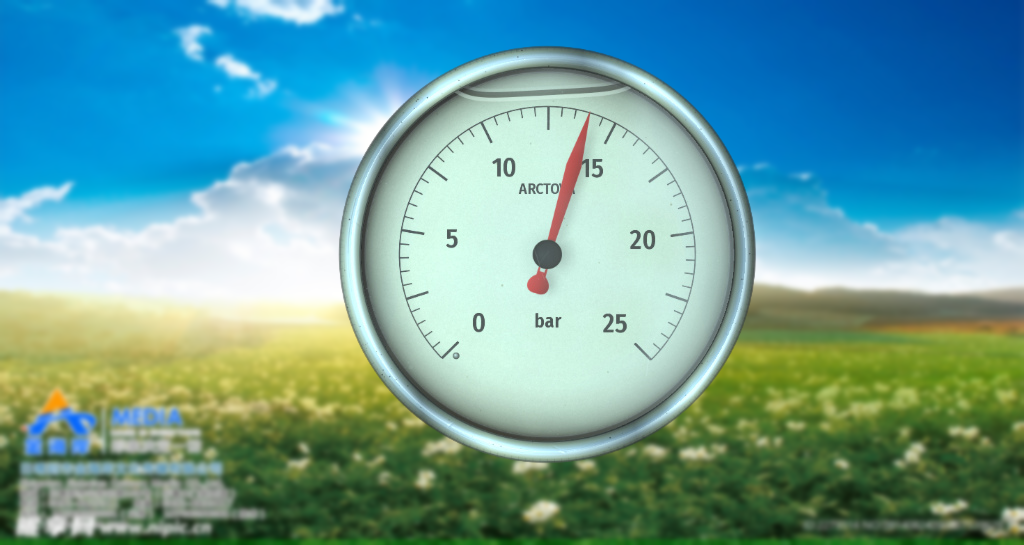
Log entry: 14 bar
